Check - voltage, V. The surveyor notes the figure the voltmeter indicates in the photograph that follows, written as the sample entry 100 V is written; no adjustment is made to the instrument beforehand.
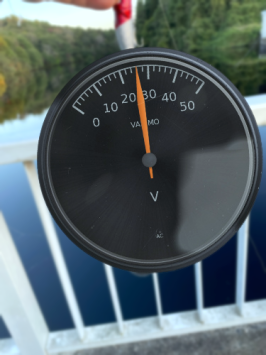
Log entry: 26 V
